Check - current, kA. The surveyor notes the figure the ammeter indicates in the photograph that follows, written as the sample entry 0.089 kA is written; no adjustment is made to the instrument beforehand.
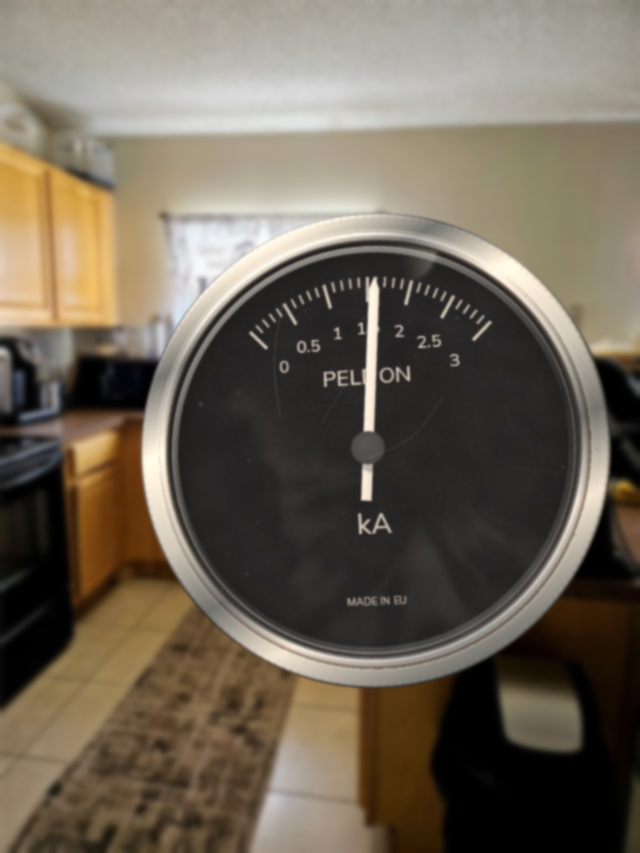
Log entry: 1.6 kA
